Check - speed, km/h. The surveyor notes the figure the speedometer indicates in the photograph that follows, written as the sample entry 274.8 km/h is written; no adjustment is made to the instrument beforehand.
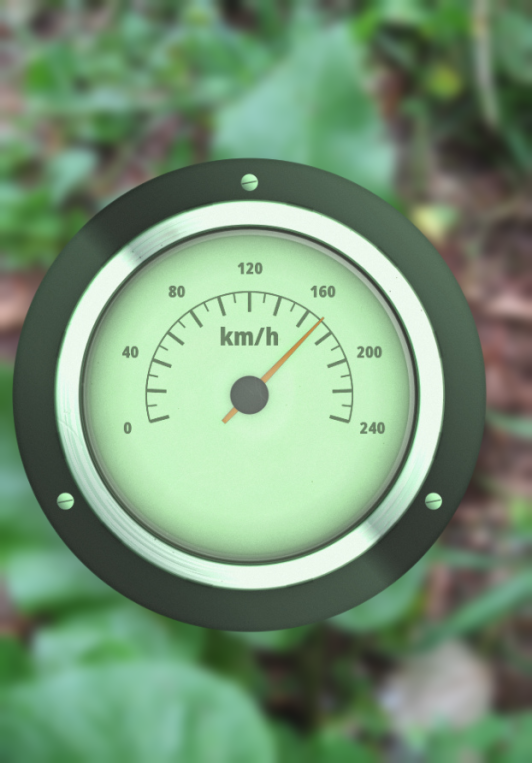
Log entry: 170 km/h
